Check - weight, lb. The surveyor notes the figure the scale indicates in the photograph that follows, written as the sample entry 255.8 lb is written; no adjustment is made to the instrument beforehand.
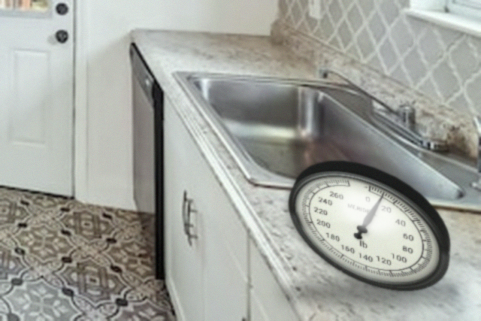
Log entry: 10 lb
